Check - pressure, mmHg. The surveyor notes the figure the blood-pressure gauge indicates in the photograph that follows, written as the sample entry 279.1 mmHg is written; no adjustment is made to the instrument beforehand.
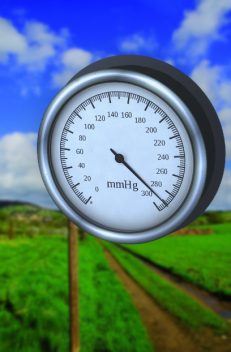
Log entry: 290 mmHg
